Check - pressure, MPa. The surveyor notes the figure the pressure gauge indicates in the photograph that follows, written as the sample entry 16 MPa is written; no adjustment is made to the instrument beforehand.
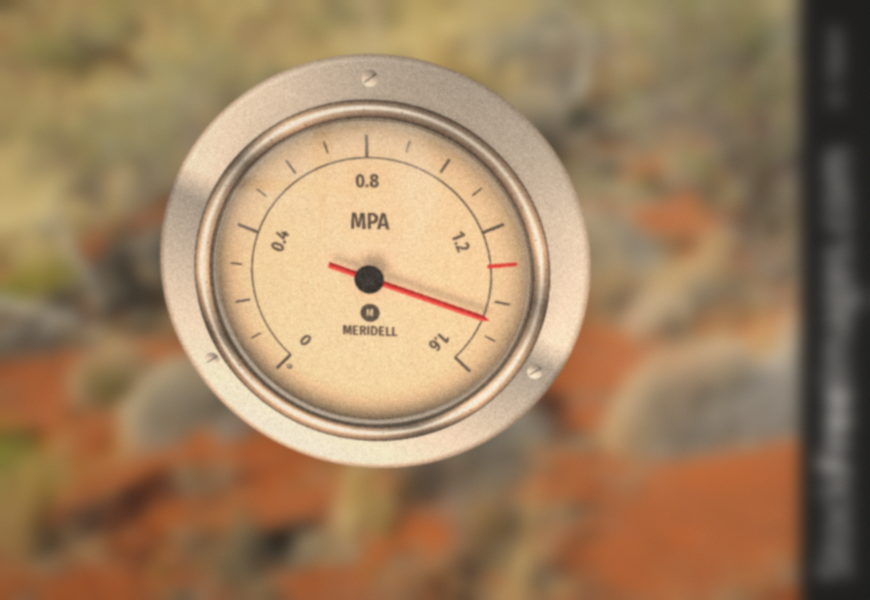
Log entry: 1.45 MPa
